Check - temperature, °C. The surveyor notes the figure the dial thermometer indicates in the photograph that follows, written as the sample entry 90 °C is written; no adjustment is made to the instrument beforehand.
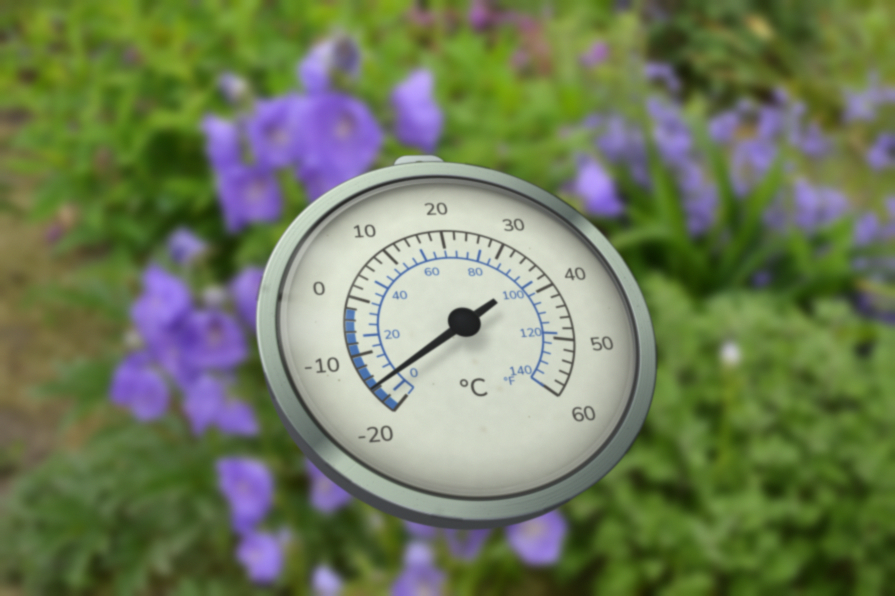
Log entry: -16 °C
